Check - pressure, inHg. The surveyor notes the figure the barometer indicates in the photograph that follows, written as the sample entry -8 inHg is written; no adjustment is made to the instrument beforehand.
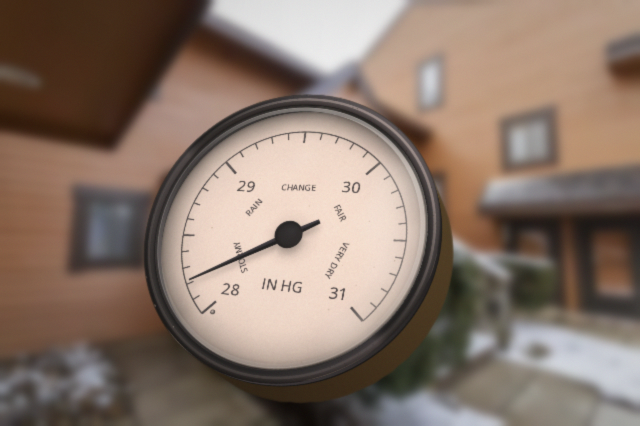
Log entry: 28.2 inHg
